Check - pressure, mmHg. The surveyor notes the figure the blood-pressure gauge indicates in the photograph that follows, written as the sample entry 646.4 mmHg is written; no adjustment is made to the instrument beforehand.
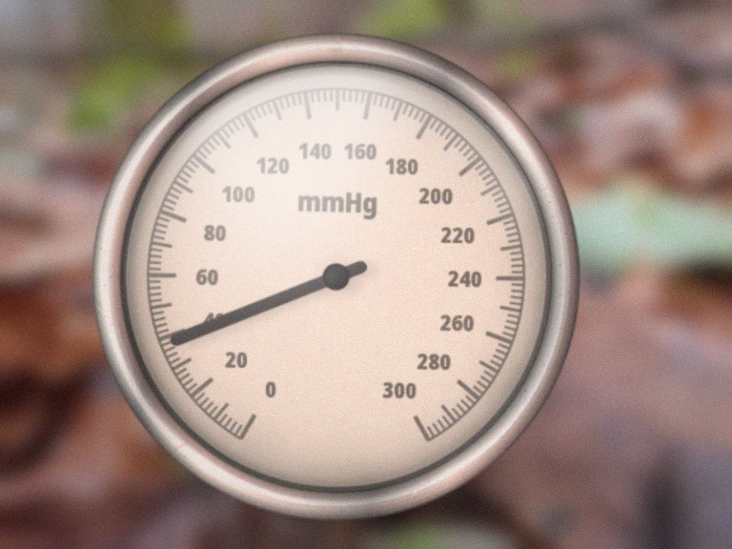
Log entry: 38 mmHg
